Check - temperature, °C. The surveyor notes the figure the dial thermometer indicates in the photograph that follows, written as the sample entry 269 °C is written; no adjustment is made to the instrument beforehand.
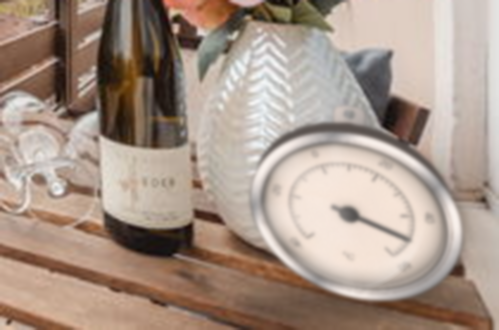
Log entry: 50 °C
